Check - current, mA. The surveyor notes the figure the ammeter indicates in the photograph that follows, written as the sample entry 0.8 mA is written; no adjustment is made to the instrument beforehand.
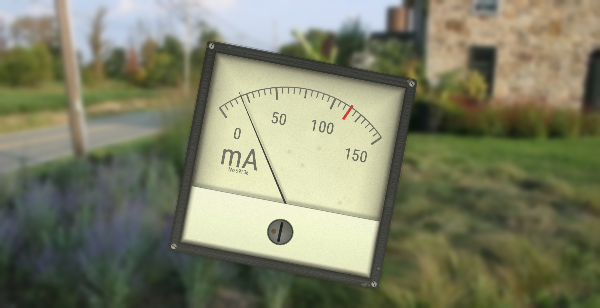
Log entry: 20 mA
